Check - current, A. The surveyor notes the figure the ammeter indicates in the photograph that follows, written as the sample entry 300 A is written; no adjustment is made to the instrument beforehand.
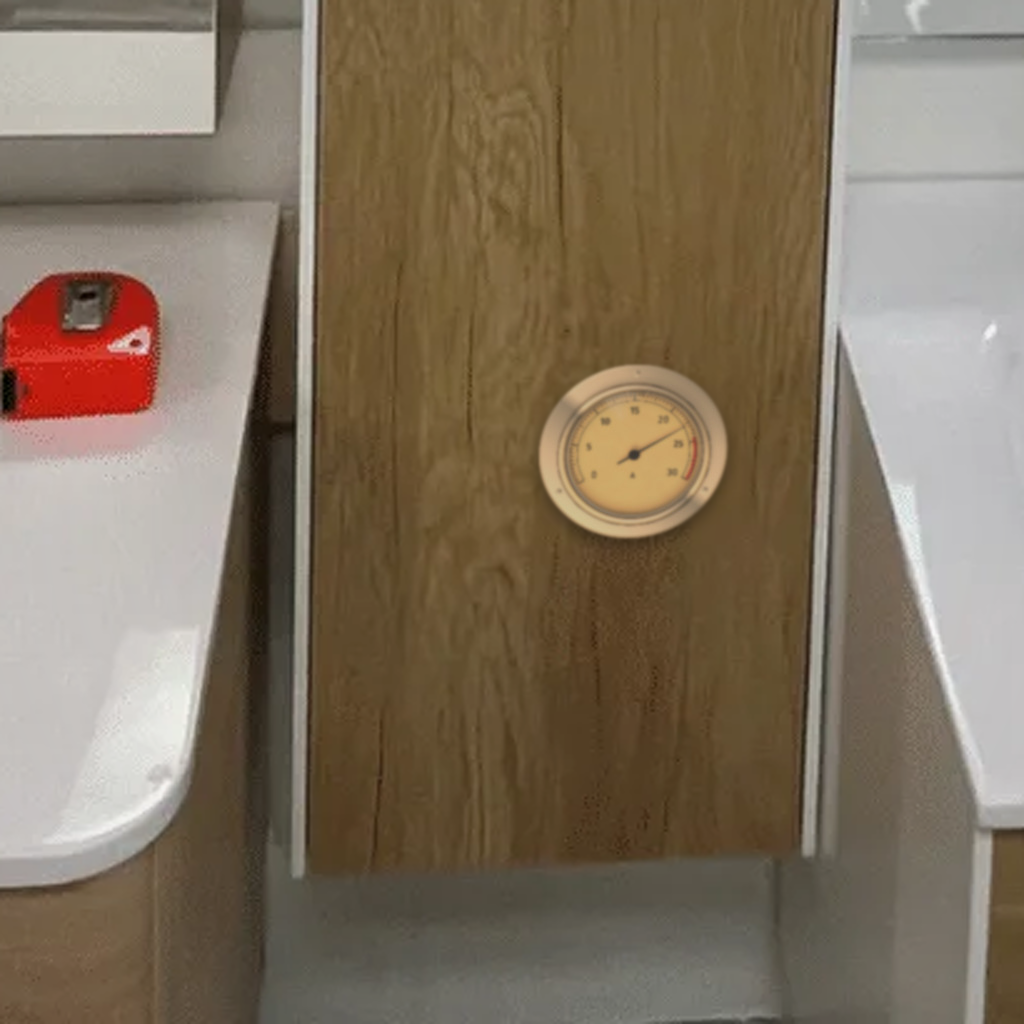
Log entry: 22.5 A
